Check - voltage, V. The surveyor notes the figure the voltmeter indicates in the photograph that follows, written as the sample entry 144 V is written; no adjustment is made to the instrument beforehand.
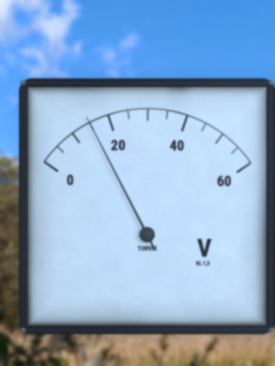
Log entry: 15 V
